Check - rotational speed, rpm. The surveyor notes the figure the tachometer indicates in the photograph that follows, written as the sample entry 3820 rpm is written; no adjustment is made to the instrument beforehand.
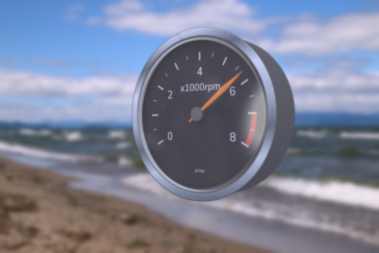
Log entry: 5750 rpm
